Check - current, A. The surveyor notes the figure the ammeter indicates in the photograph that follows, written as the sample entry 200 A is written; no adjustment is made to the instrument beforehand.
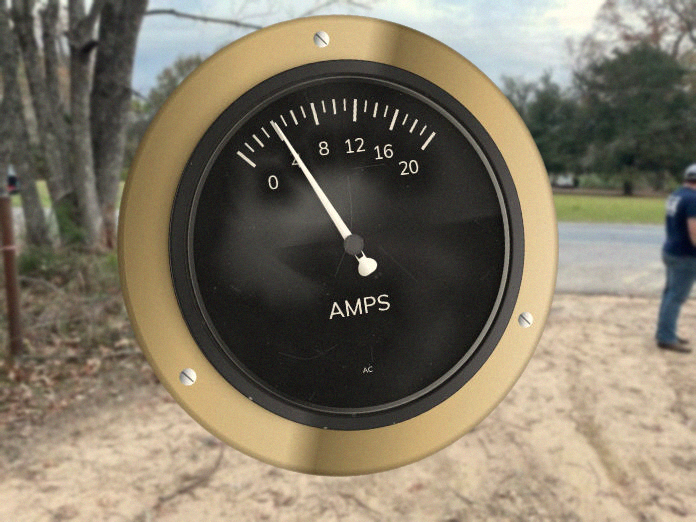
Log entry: 4 A
